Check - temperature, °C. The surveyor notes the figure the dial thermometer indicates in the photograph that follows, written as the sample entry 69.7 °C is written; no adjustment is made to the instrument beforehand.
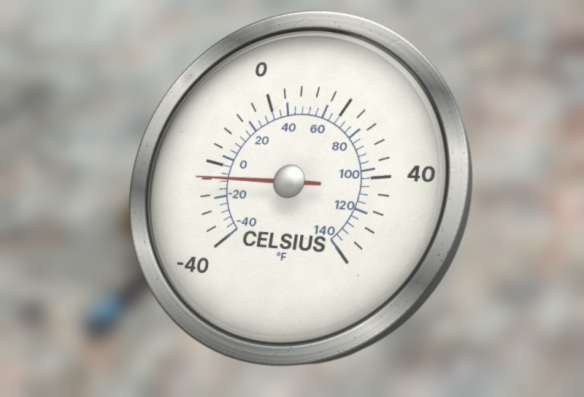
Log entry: -24 °C
